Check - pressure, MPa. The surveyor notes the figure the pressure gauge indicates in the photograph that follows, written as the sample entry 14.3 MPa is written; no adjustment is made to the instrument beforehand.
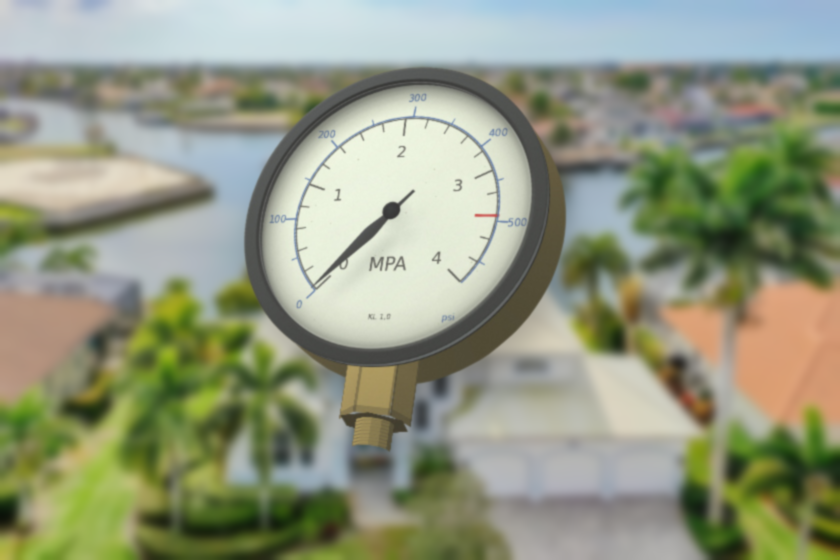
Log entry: 0 MPa
